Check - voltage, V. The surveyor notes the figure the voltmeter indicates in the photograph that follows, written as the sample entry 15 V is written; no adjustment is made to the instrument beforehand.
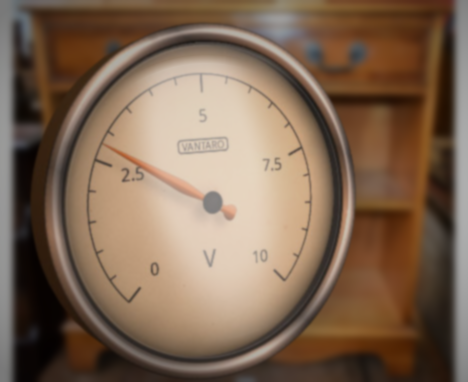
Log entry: 2.75 V
